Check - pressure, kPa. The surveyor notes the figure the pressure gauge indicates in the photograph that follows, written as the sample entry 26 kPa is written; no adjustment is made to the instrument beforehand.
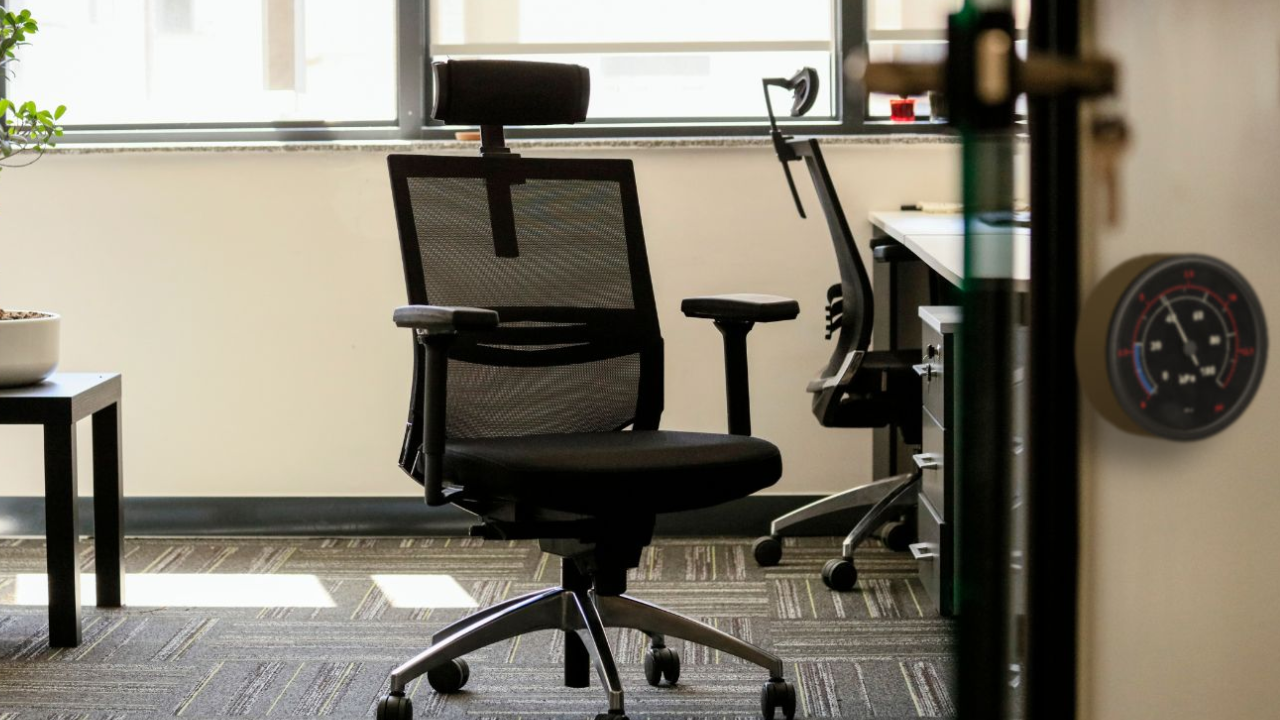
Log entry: 40 kPa
